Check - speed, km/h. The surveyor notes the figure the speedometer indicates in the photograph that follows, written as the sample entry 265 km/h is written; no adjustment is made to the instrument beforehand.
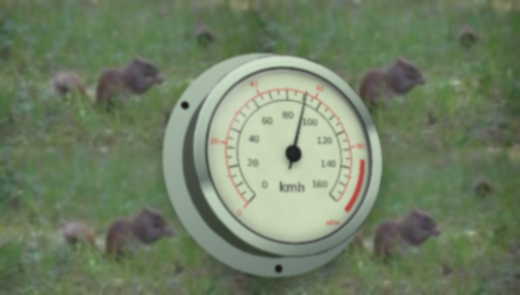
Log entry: 90 km/h
